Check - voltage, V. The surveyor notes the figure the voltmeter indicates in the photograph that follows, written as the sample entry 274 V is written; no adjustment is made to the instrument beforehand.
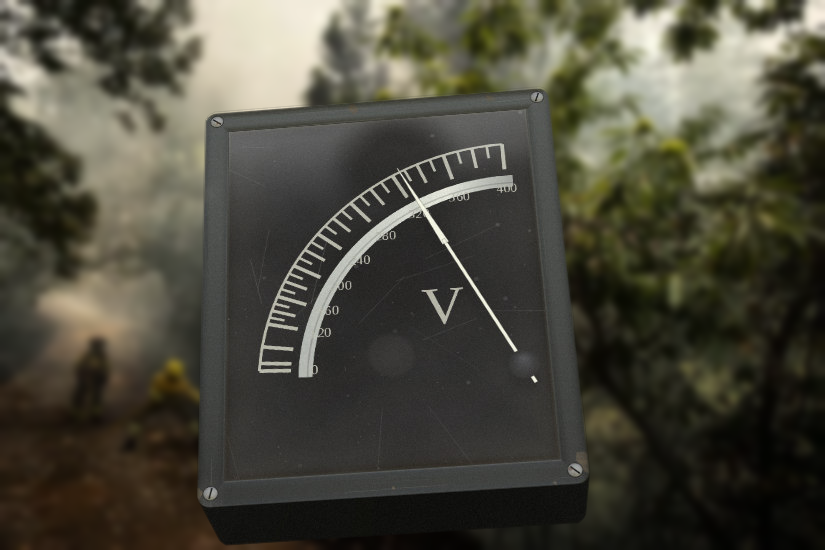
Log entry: 325 V
